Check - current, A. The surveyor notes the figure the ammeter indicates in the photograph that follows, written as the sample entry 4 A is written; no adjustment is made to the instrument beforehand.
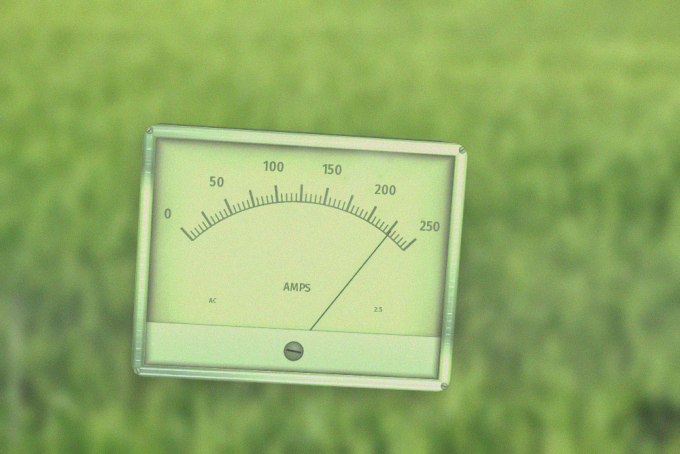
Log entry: 225 A
